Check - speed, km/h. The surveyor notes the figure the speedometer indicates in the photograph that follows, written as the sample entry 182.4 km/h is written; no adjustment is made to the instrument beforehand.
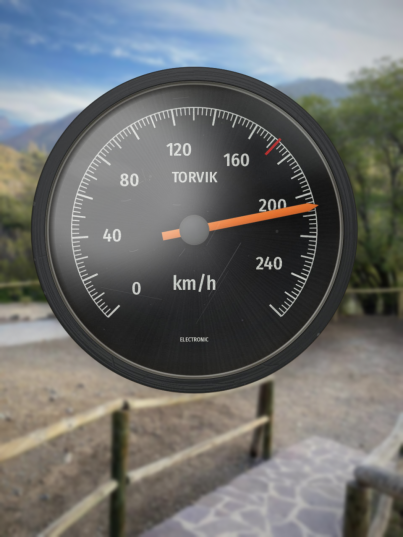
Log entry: 206 km/h
